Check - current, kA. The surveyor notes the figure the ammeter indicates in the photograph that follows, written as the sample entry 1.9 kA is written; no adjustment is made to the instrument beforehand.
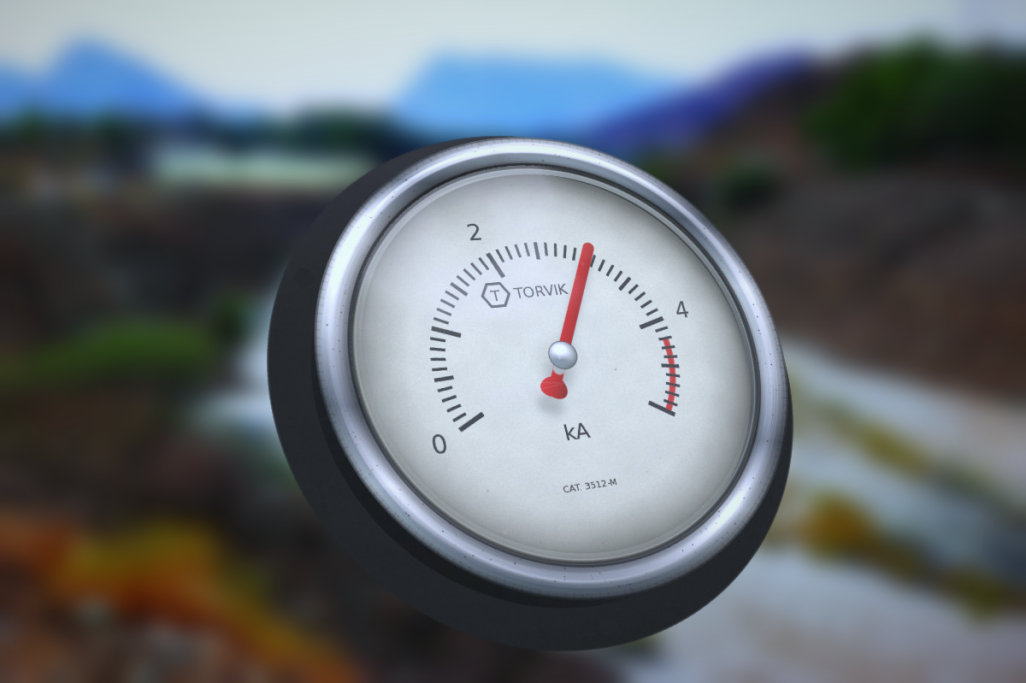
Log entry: 3 kA
